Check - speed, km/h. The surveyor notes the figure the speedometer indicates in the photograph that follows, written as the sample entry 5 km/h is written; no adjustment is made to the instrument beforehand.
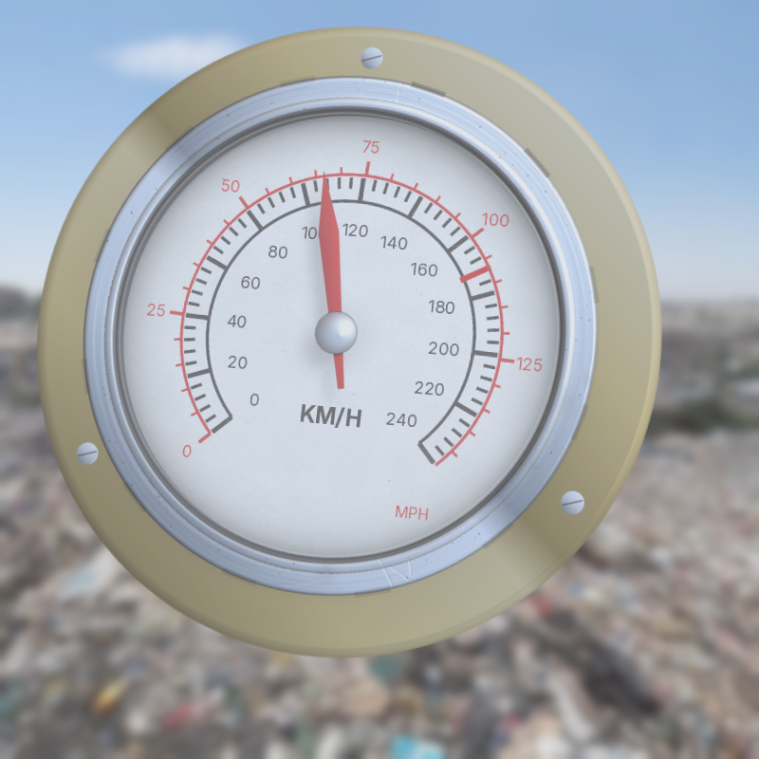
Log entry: 108 km/h
